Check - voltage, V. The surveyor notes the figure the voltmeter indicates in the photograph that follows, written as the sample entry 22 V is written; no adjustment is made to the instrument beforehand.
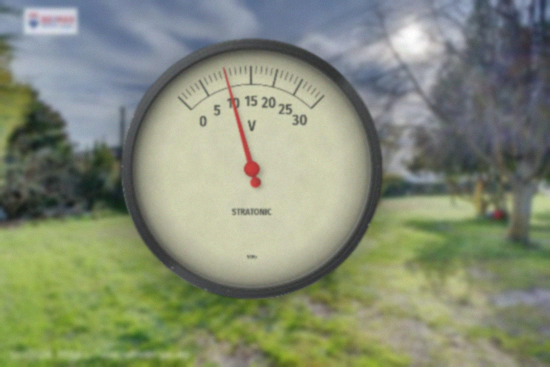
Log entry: 10 V
